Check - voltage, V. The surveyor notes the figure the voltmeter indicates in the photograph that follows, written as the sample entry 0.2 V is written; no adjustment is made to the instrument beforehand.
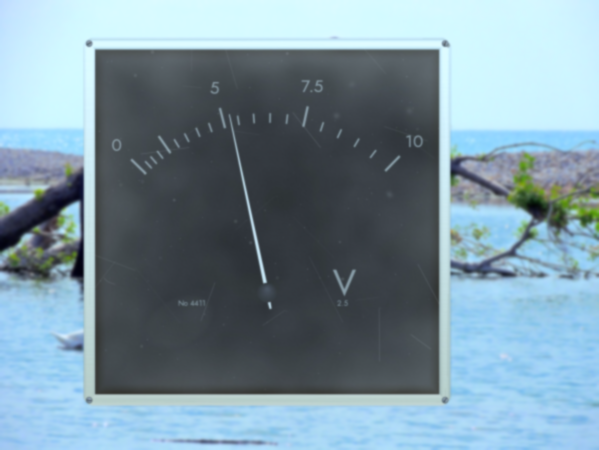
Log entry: 5.25 V
